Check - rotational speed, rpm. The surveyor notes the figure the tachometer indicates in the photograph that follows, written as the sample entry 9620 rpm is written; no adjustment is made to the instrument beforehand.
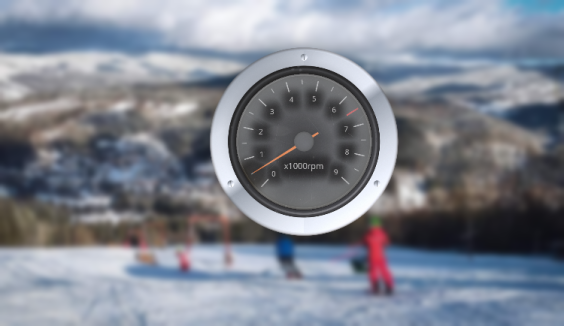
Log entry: 500 rpm
